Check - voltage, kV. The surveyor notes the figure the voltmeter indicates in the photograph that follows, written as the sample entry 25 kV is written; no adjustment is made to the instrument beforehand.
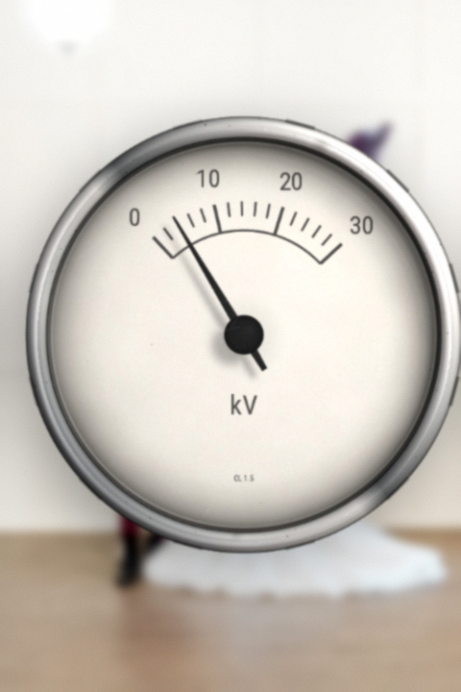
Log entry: 4 kV
